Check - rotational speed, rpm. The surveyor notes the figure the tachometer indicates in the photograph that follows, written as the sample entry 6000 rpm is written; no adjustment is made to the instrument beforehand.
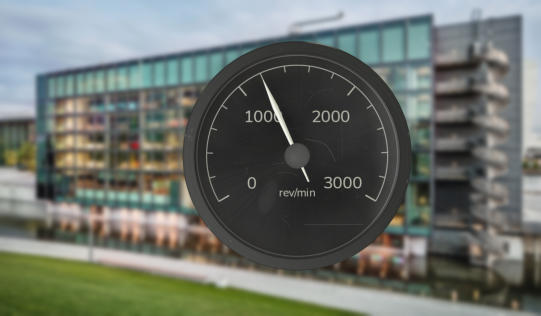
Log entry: 1200 rpm
